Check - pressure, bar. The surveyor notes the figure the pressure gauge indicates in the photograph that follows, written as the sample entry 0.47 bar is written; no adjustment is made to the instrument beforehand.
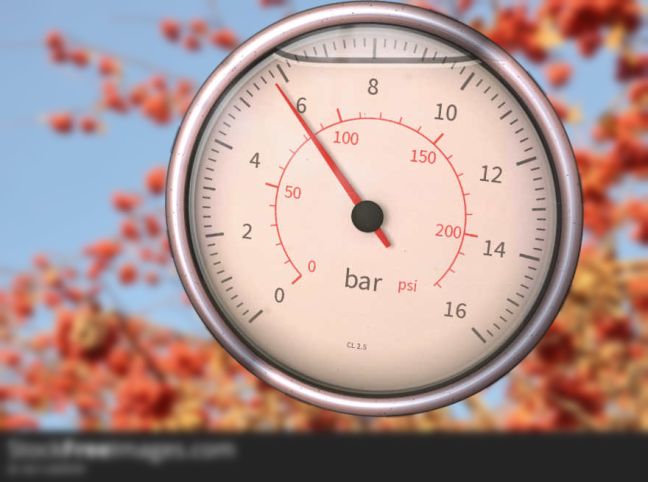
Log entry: 5.8 bar
